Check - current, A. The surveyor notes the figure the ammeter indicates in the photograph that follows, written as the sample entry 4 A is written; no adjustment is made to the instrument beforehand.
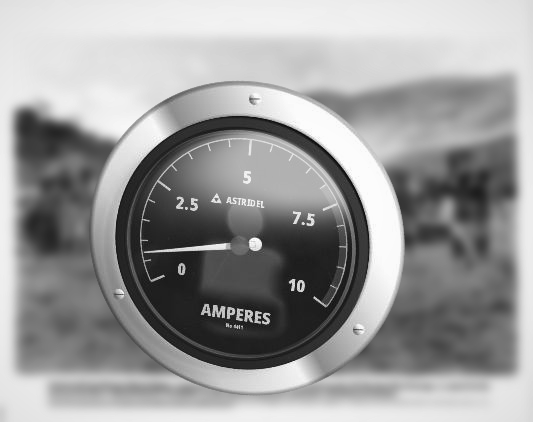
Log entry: 0.75 A
